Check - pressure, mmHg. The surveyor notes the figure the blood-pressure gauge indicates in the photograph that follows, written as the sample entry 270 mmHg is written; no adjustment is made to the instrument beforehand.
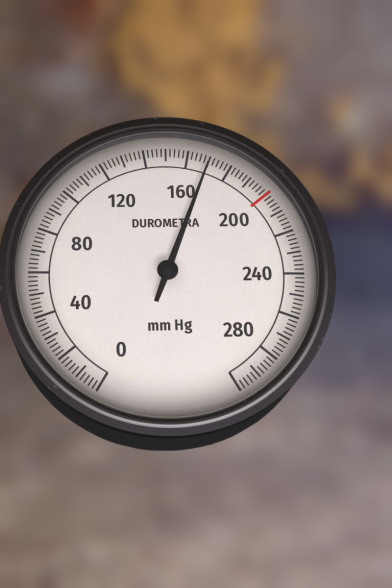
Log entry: 170 mmHg
